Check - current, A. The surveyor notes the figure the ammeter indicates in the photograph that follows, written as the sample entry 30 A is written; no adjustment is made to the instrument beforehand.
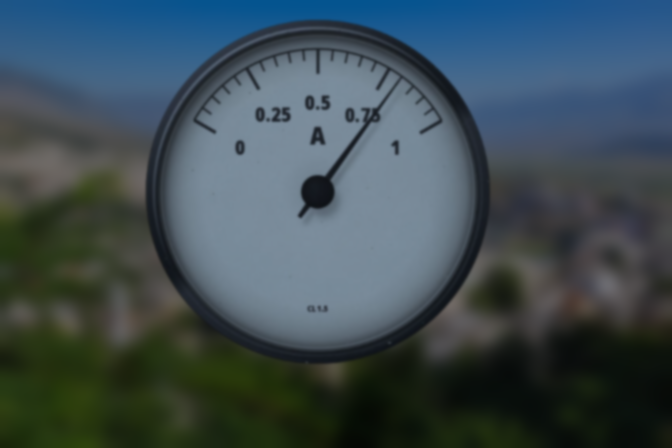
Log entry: 0.8 A
